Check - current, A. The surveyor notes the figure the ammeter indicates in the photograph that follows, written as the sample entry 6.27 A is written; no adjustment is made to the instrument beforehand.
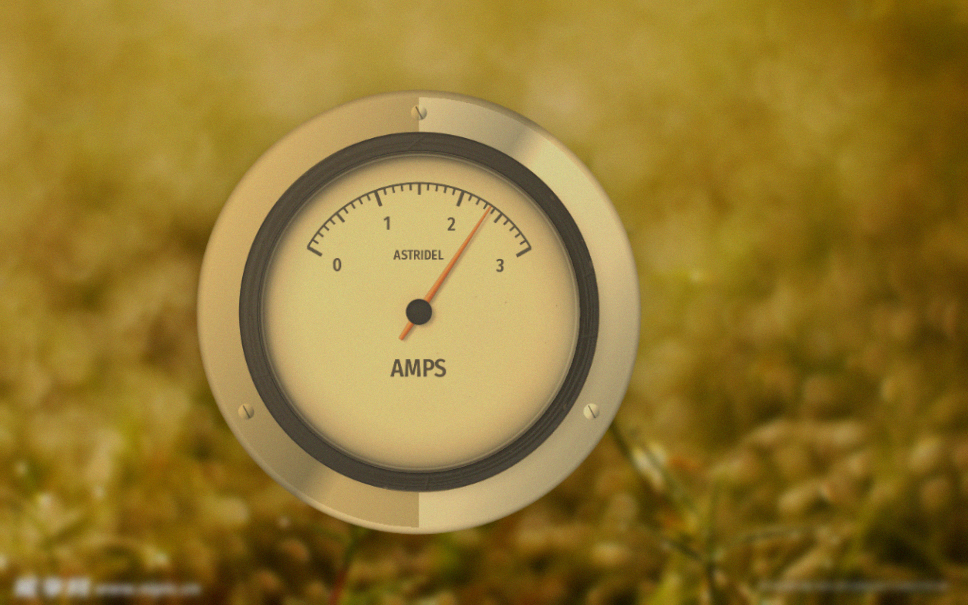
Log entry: 2.35 A
